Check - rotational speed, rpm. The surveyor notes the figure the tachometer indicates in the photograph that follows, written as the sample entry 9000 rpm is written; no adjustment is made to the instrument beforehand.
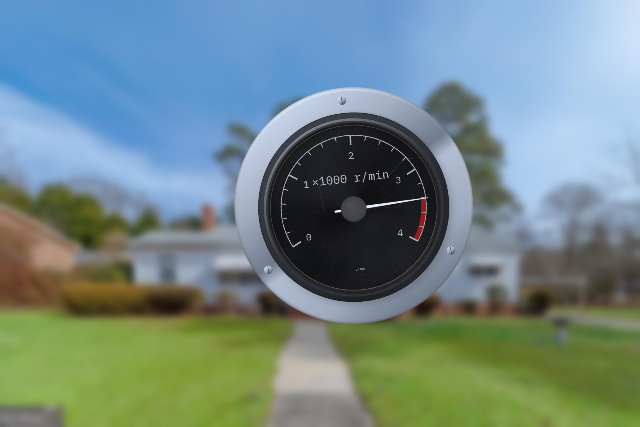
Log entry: 3400 rpm
